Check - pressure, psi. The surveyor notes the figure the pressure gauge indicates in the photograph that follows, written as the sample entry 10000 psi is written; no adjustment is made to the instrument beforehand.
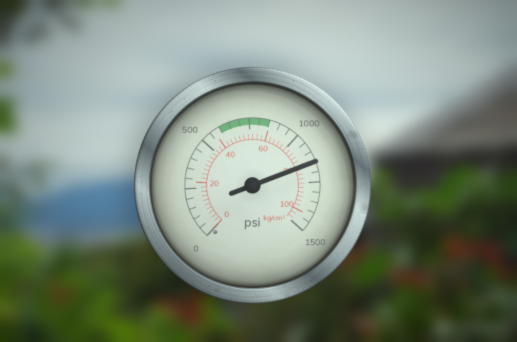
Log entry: 1150 psi
